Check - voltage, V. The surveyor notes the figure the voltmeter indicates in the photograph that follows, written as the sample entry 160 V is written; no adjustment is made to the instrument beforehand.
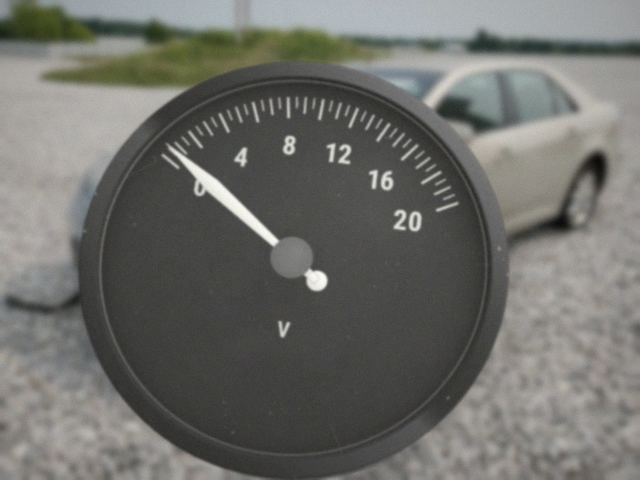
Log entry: 0.5 V
